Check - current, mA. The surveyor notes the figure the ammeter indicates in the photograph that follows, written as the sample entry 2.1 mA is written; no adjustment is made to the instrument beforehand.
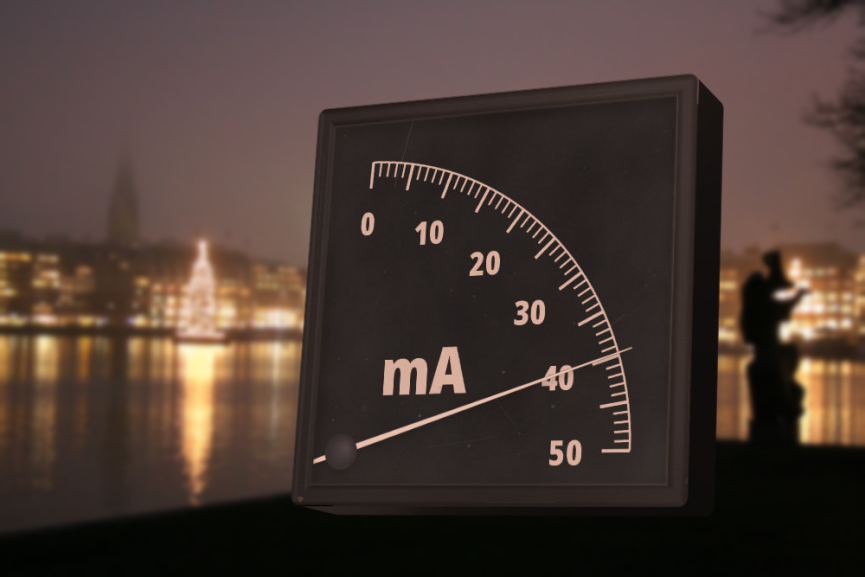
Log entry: 40 mA
